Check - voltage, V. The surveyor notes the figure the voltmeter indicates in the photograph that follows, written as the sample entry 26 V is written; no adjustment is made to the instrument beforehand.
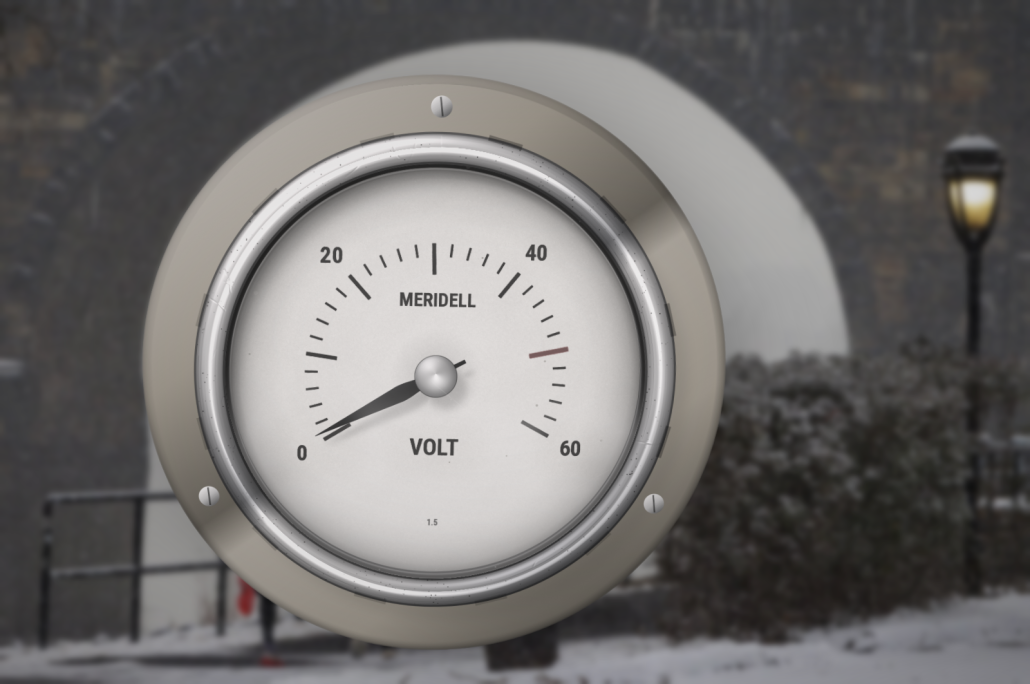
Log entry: 1 V
